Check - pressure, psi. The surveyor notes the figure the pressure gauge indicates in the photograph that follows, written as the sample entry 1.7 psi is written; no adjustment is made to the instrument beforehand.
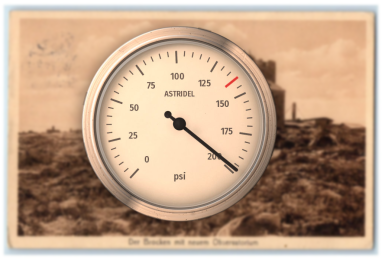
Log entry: 197.5 psi
